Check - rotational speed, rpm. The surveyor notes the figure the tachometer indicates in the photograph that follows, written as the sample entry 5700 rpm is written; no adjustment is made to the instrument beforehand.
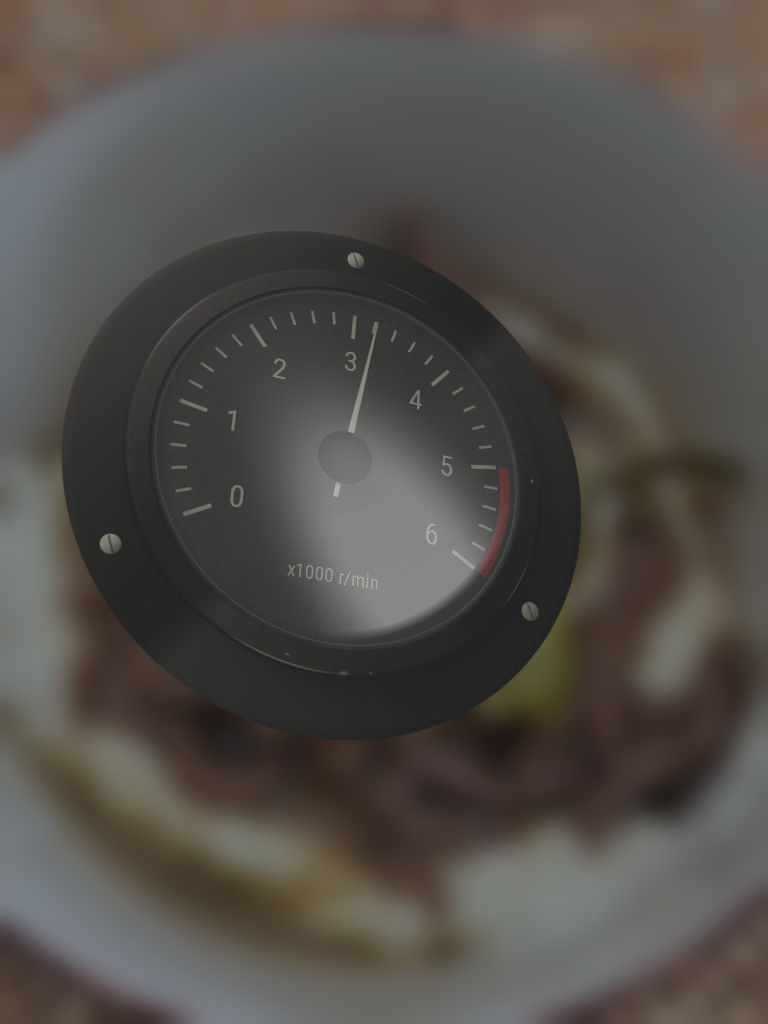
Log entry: 3200 rpm
